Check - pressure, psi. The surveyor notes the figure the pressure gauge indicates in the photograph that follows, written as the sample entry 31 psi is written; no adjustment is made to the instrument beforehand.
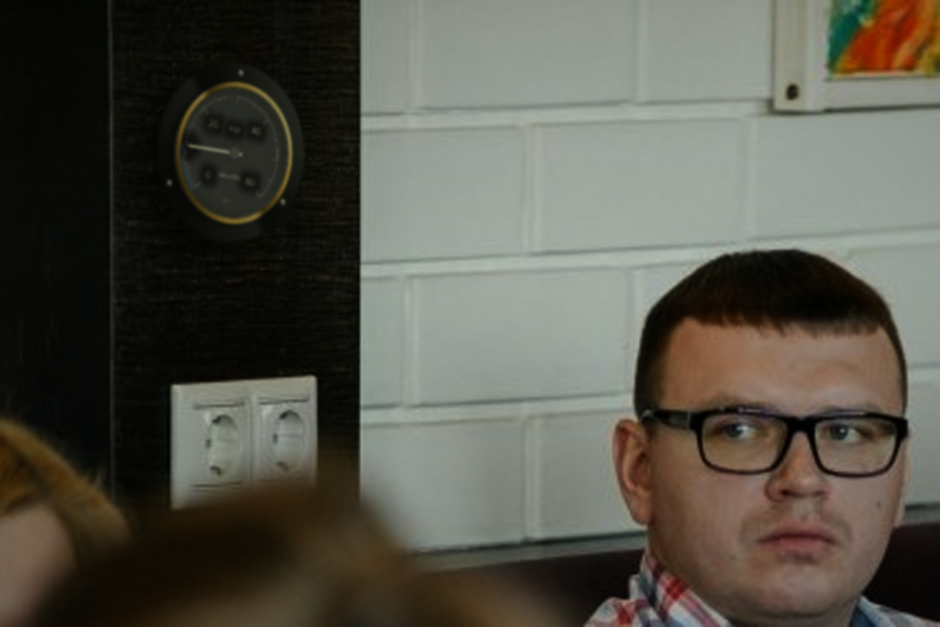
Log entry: 10 psi
